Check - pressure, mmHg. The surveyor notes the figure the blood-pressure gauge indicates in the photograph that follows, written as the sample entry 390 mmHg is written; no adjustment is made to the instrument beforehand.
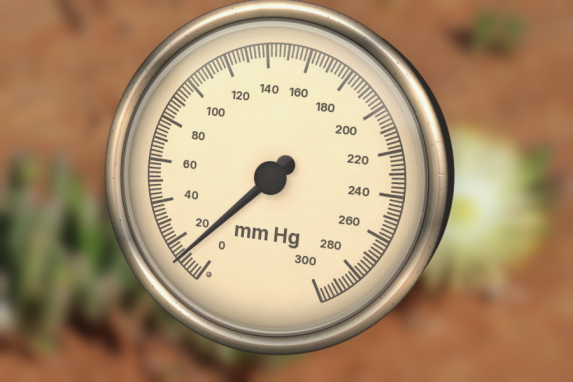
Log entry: 12 mmHg
